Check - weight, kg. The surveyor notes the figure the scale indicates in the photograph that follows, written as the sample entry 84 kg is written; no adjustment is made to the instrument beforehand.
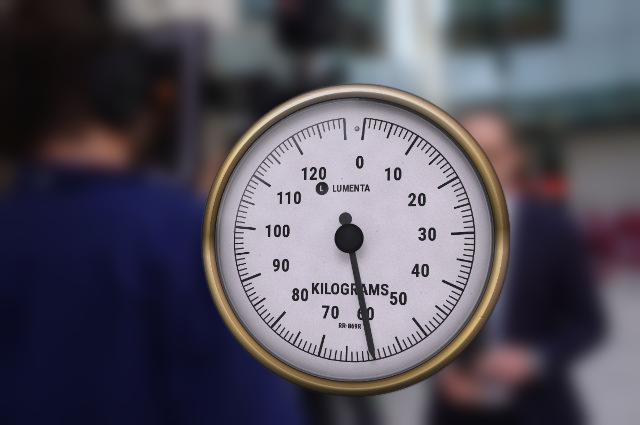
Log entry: 60 kg
